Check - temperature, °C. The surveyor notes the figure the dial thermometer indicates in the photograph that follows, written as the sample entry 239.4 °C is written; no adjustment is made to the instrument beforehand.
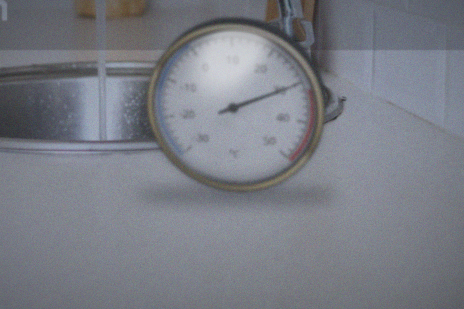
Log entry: 30 °C
